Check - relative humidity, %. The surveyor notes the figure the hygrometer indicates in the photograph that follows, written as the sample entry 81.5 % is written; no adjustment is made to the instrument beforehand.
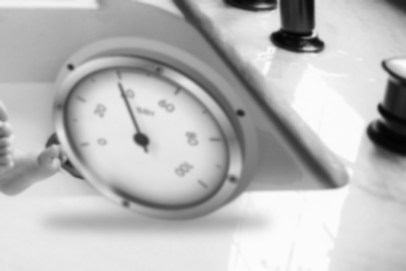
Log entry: 40 %
